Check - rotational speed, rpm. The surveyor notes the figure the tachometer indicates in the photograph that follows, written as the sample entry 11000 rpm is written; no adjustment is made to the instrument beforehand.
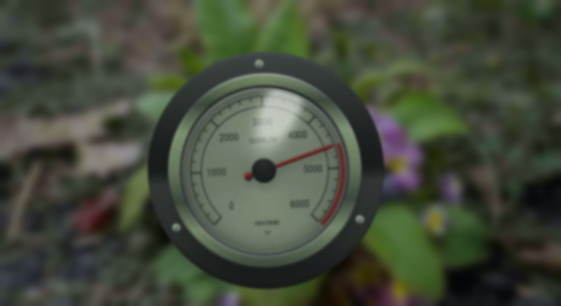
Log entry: 4600 rpm
